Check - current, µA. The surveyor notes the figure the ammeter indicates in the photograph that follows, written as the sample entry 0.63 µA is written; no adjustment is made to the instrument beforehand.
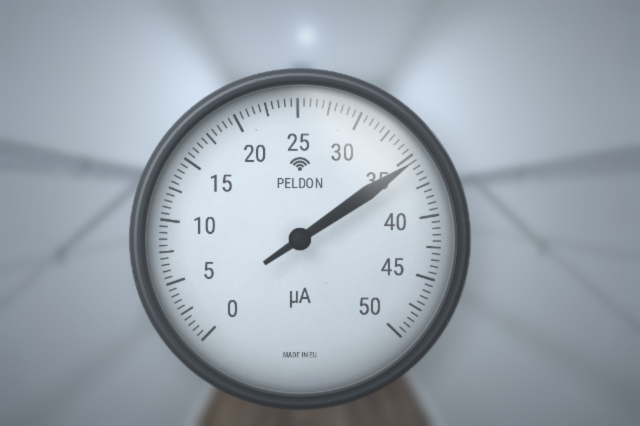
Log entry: 35.5 µA
